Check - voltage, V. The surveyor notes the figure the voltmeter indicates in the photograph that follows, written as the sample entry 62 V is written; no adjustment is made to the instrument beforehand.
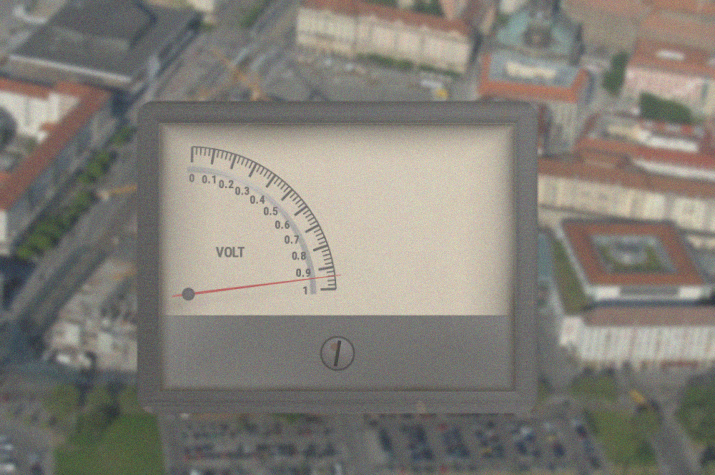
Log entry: 0.94 V
